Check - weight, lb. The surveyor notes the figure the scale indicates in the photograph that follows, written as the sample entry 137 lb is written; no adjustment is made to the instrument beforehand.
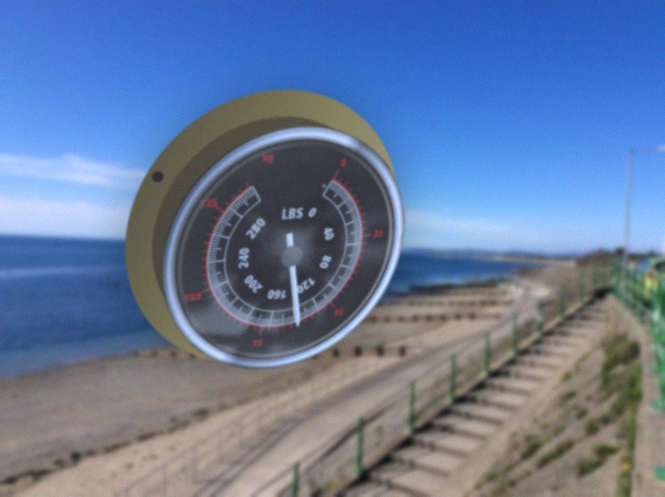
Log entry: 140 lb
